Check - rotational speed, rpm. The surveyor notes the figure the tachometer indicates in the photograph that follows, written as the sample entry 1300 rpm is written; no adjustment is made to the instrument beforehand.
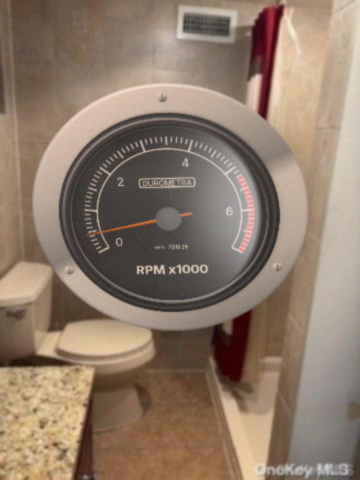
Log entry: 500 rpm
